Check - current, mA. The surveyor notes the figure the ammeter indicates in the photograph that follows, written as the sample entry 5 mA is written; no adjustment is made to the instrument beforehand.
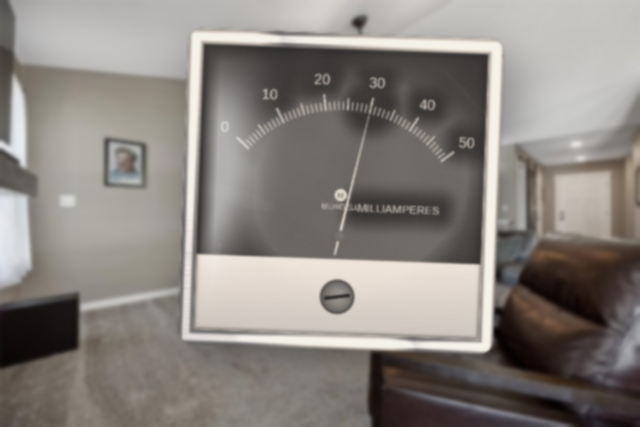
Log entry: 30 mA
